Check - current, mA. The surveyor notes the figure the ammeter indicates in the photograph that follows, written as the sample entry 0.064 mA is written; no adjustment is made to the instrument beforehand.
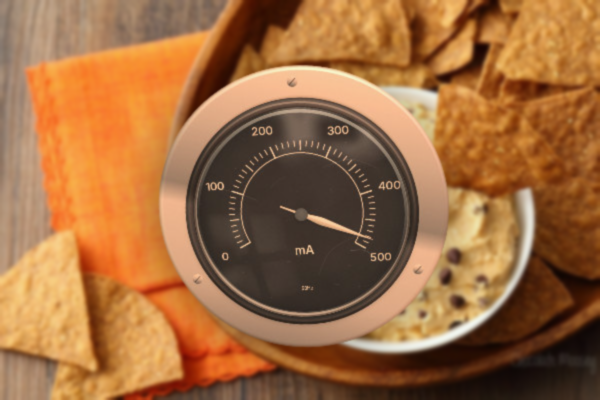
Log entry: 480 mA
